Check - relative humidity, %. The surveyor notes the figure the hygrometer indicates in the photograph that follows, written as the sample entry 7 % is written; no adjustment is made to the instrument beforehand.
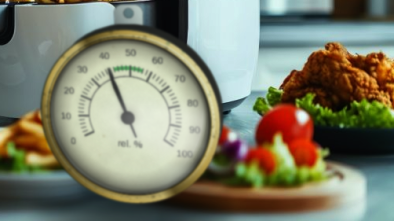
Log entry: 40 %
